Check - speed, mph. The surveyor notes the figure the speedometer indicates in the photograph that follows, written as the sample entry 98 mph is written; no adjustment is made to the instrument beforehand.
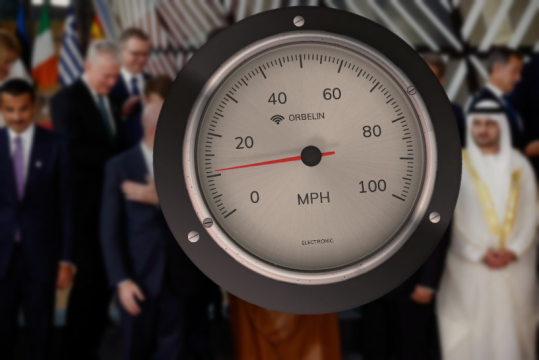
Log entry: 11 mph
